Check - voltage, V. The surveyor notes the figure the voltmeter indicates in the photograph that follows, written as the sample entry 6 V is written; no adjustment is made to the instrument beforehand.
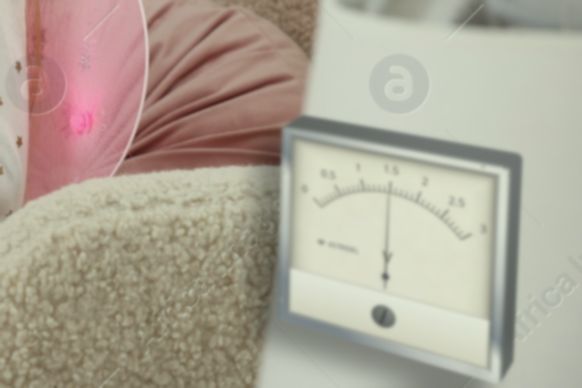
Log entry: 1.5 V
